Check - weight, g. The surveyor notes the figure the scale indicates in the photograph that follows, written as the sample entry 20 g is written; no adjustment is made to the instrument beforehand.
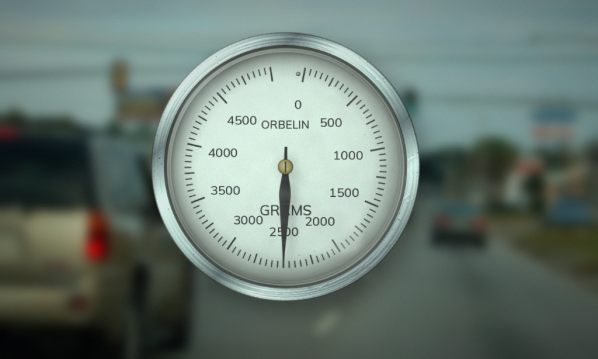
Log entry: 2500 g
